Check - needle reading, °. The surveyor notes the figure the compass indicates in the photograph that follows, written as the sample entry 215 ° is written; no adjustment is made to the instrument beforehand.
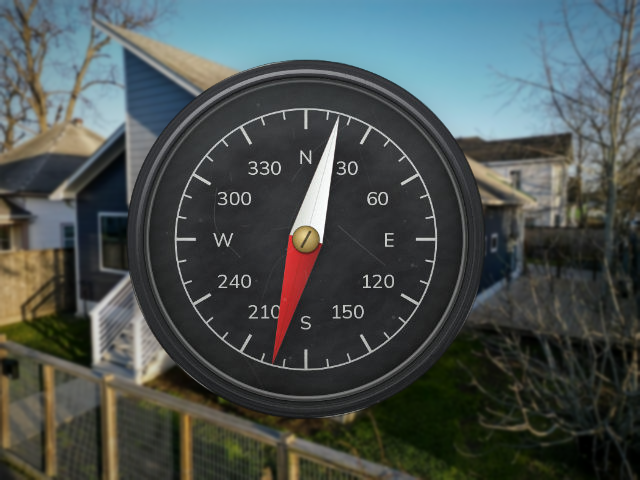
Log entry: 195 °
